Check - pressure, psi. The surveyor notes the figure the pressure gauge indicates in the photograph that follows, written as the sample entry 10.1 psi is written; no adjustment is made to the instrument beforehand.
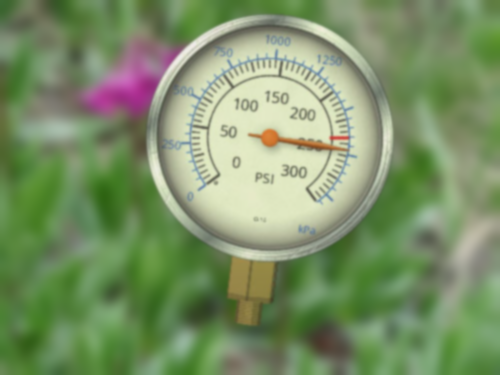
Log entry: 250 psi
